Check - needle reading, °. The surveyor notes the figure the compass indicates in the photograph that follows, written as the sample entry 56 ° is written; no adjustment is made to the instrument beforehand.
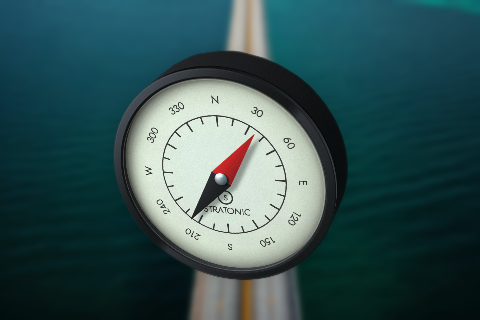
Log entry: 37.5 °
